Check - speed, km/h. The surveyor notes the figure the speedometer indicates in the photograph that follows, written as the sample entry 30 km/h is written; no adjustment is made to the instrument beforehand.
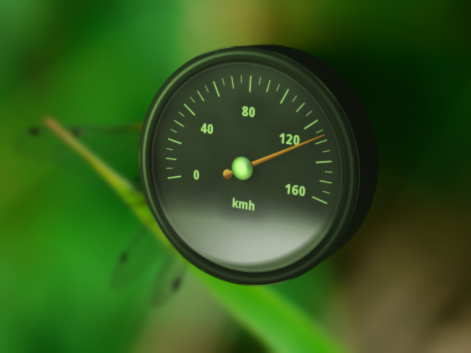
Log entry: 127.5 km/h
